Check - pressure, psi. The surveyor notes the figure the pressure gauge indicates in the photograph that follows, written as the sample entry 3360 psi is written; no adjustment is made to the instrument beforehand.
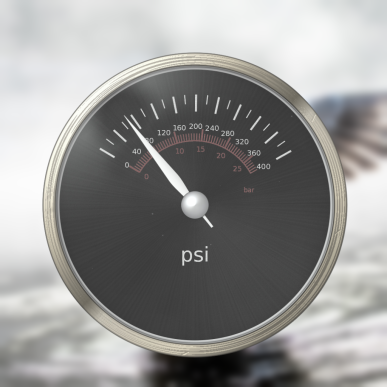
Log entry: 70 psi
